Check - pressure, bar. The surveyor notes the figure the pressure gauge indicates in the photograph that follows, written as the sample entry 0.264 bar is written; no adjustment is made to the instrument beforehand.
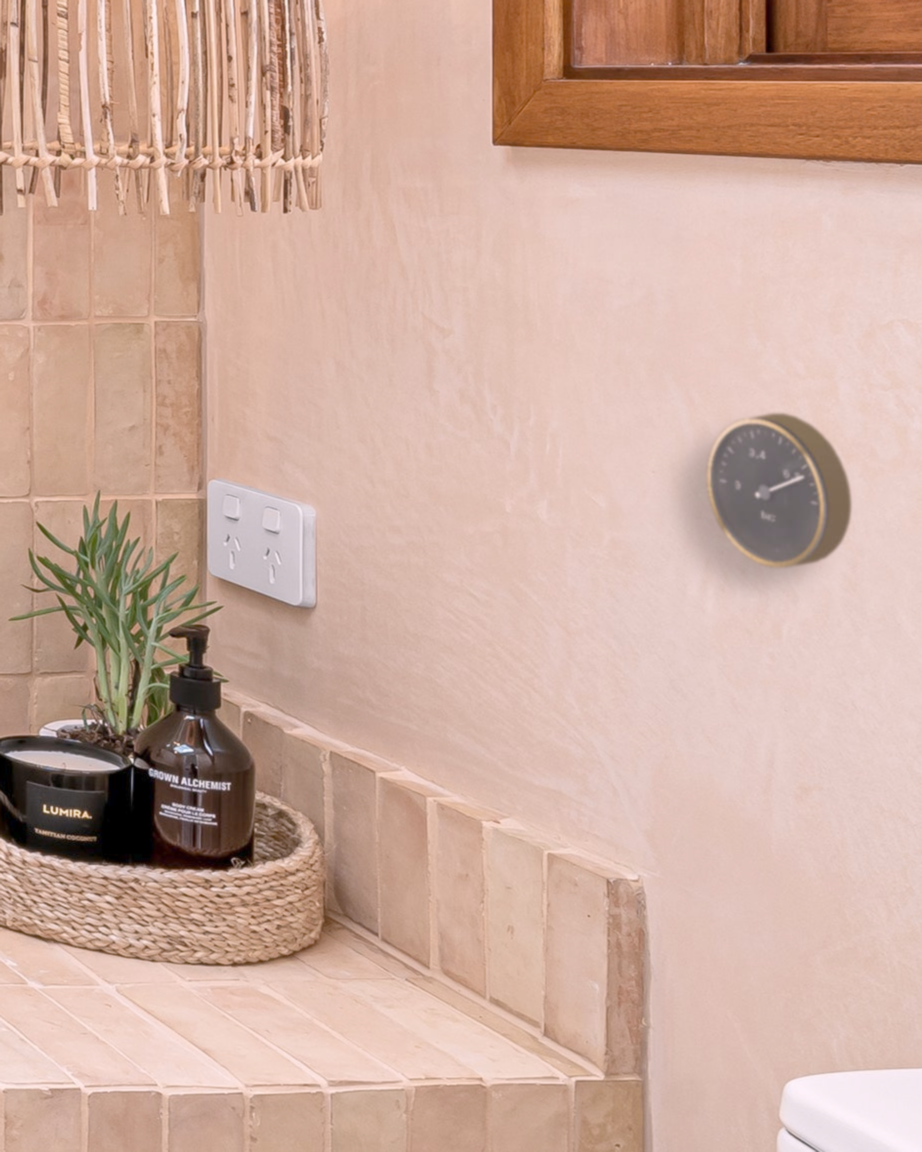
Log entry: 0.85 bar
